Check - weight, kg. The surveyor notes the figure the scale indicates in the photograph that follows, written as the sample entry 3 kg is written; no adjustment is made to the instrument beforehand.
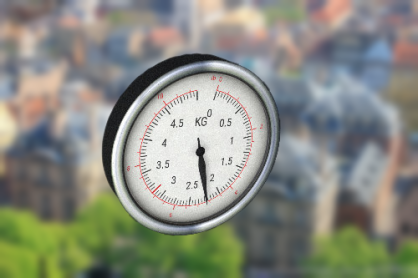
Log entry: 2.25 kg
